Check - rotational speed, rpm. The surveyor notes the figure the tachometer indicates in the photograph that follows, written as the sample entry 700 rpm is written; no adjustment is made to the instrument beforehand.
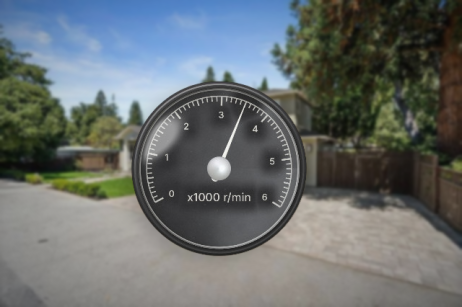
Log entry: 3500 rpm
